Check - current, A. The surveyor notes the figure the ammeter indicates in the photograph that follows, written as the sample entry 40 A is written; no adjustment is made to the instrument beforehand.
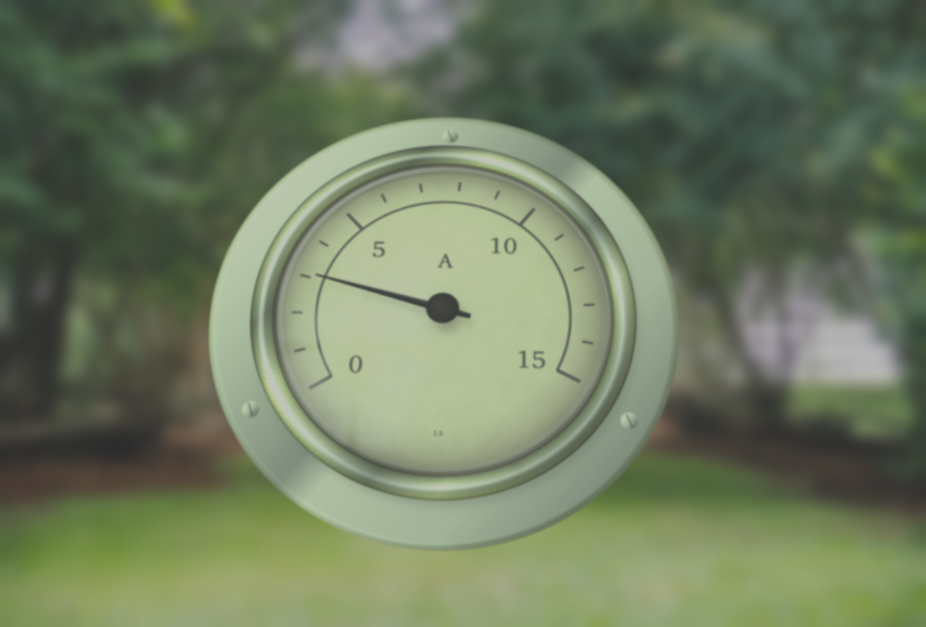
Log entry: 3 A
